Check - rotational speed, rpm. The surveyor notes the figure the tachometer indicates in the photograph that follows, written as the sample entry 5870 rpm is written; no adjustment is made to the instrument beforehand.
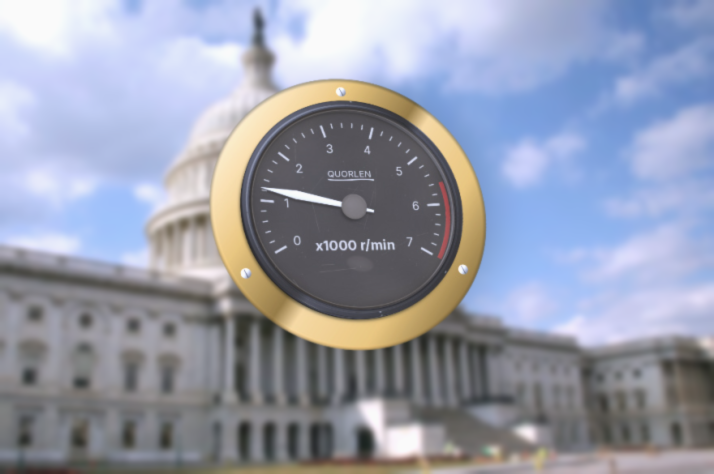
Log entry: 1200 rpm
